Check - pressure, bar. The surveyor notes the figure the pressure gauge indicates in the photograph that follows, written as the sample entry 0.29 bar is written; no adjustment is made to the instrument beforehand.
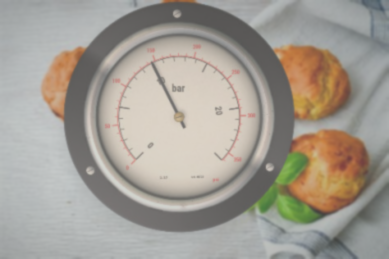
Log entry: 10 bar
